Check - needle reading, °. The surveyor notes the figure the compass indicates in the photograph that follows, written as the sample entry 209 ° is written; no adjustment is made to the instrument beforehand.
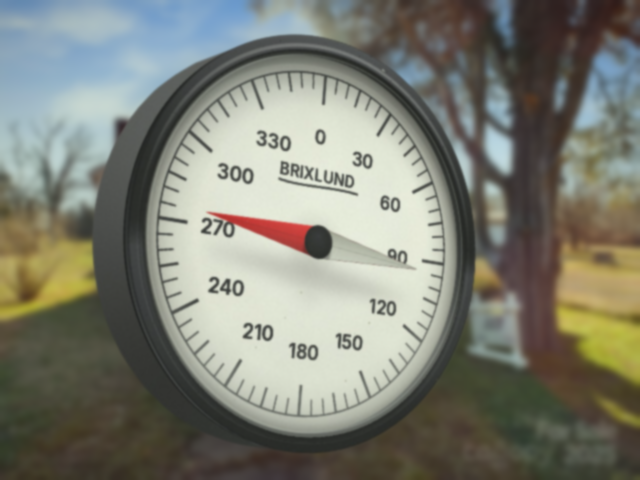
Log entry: 275 °
